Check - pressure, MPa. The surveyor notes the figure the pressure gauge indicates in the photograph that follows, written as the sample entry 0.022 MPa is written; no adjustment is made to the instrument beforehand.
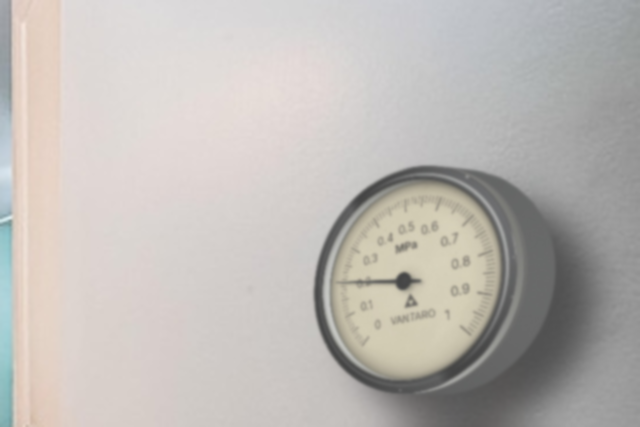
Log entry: 0.2 MPa
